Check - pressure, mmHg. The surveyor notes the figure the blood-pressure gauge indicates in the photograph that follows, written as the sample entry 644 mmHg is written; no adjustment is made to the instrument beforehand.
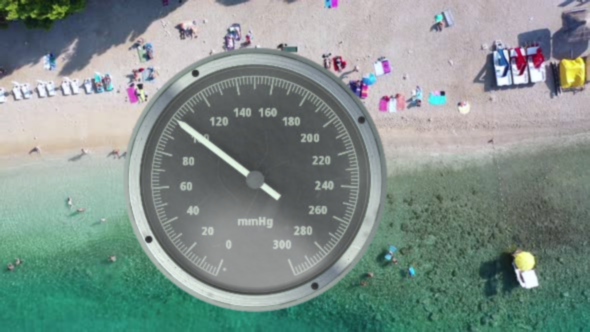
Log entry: 100 mmHg
